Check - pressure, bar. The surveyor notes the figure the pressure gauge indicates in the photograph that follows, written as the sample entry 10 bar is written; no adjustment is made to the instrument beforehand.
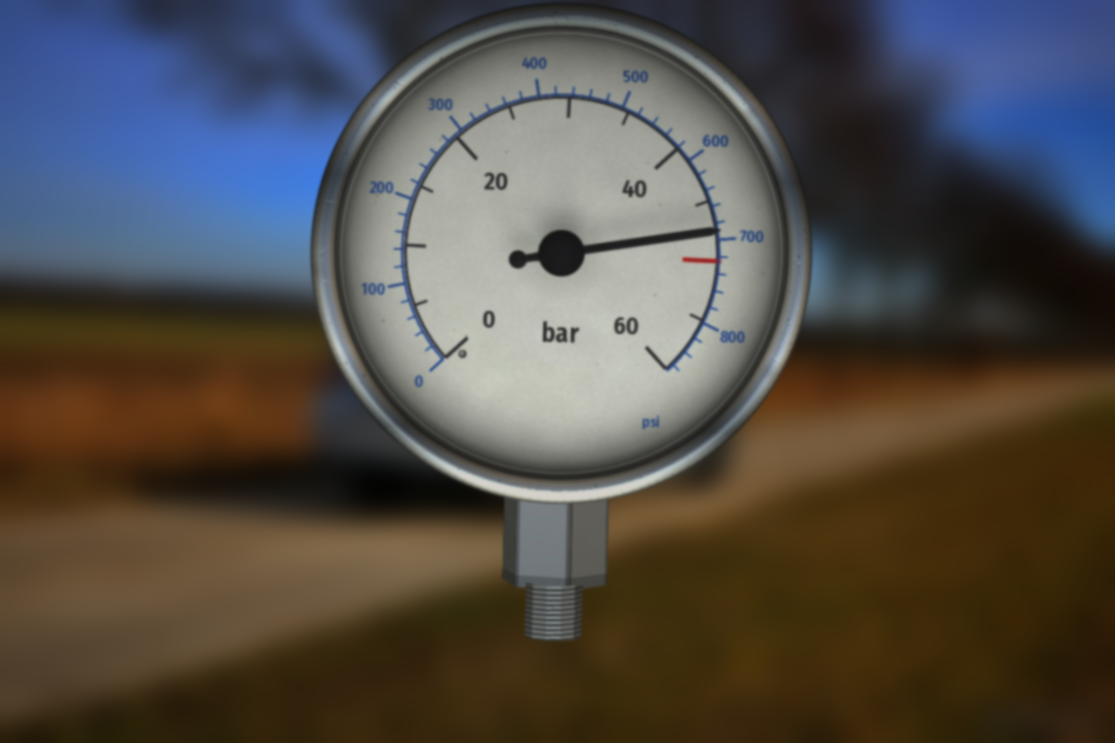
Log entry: 47.5 bar
